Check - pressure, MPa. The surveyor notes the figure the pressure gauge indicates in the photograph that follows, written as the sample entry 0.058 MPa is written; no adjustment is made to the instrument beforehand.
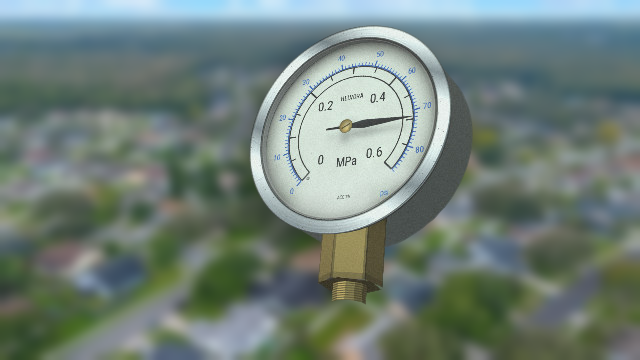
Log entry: 0.5 MPa
